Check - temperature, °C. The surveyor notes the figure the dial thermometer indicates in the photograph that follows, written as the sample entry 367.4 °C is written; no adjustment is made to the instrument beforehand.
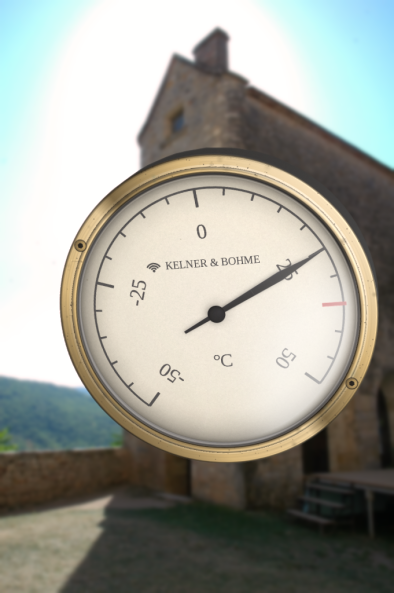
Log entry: 25 °C
